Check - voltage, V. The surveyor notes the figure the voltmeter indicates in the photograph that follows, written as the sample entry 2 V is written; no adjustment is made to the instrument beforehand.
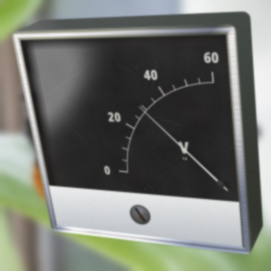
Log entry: 30 V
